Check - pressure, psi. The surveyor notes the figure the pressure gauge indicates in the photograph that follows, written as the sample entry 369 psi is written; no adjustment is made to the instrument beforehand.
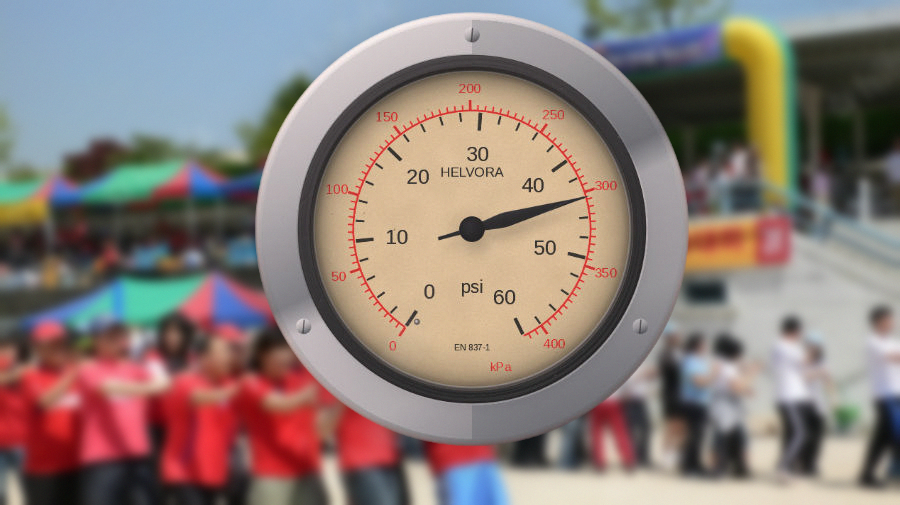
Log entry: 44 psi
